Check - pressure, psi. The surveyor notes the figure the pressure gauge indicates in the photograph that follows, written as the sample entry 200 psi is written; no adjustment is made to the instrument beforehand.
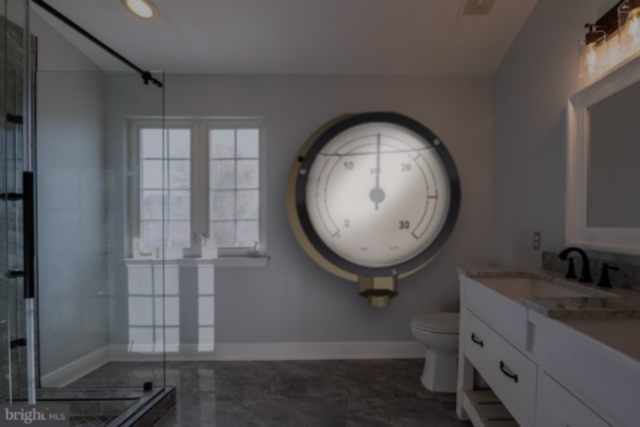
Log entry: 15 psi
